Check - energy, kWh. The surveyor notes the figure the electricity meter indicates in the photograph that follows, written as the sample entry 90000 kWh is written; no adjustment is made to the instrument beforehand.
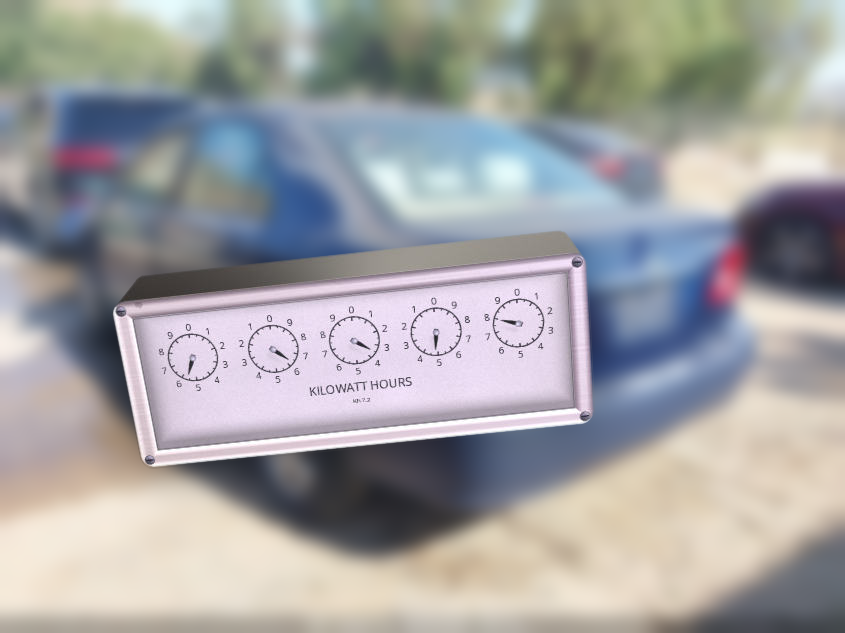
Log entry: 56348 kWh
